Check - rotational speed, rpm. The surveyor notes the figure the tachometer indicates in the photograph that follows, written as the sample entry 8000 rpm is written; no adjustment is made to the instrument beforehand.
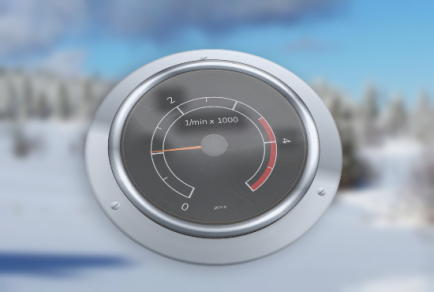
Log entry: 1000 rpm
